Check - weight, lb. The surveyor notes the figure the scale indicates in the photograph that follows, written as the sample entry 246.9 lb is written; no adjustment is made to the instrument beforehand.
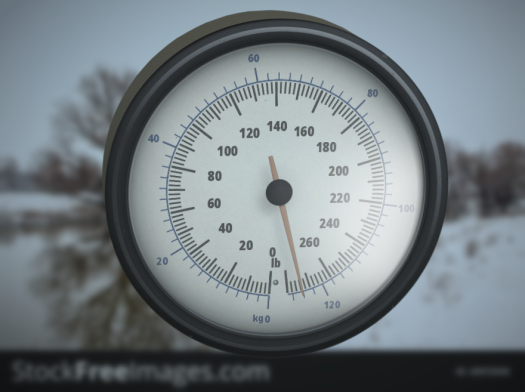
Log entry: 274 lb
